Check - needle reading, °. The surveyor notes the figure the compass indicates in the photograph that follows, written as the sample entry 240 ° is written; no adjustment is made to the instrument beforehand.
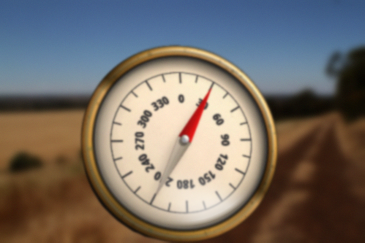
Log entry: 30 °
